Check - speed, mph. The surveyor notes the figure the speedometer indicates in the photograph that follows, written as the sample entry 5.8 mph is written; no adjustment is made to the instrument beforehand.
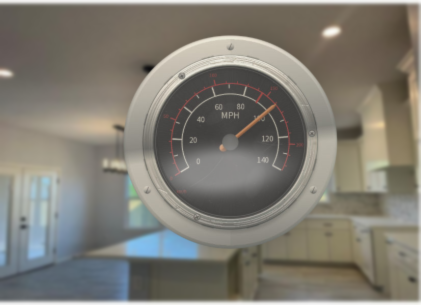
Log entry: 100 mph
